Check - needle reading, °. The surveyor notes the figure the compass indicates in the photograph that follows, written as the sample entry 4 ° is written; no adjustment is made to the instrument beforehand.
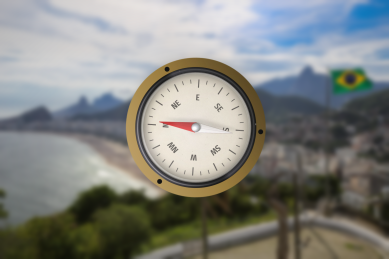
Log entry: 5 °
